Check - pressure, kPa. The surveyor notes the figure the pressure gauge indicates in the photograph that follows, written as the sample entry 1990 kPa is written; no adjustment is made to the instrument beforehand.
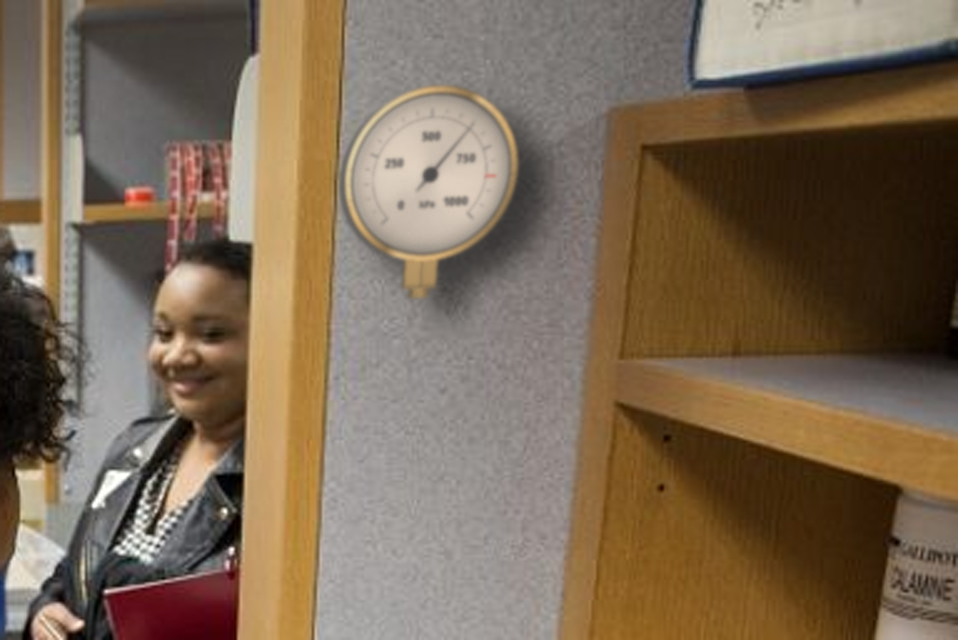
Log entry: 650 kPa
